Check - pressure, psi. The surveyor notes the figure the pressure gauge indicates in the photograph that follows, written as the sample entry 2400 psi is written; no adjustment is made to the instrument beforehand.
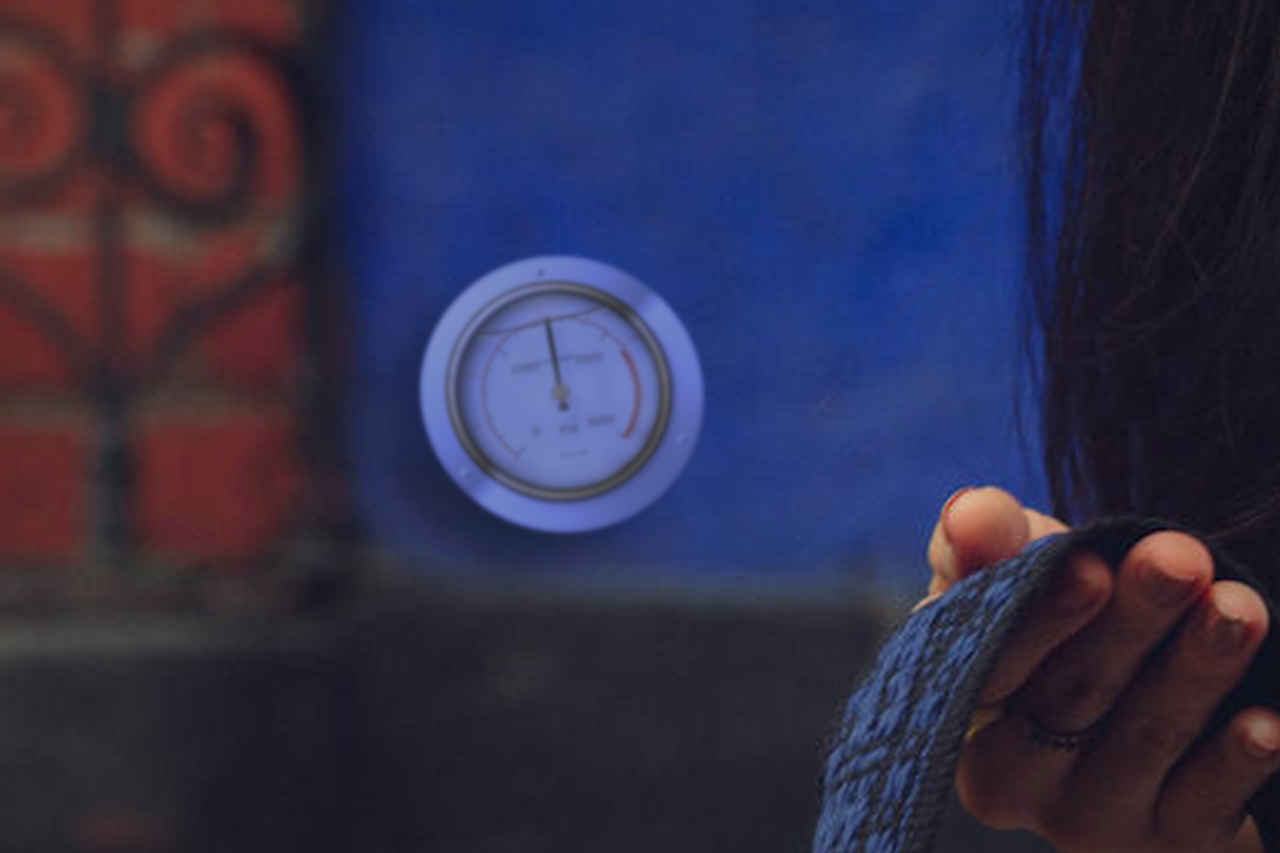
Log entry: 1500 psi
